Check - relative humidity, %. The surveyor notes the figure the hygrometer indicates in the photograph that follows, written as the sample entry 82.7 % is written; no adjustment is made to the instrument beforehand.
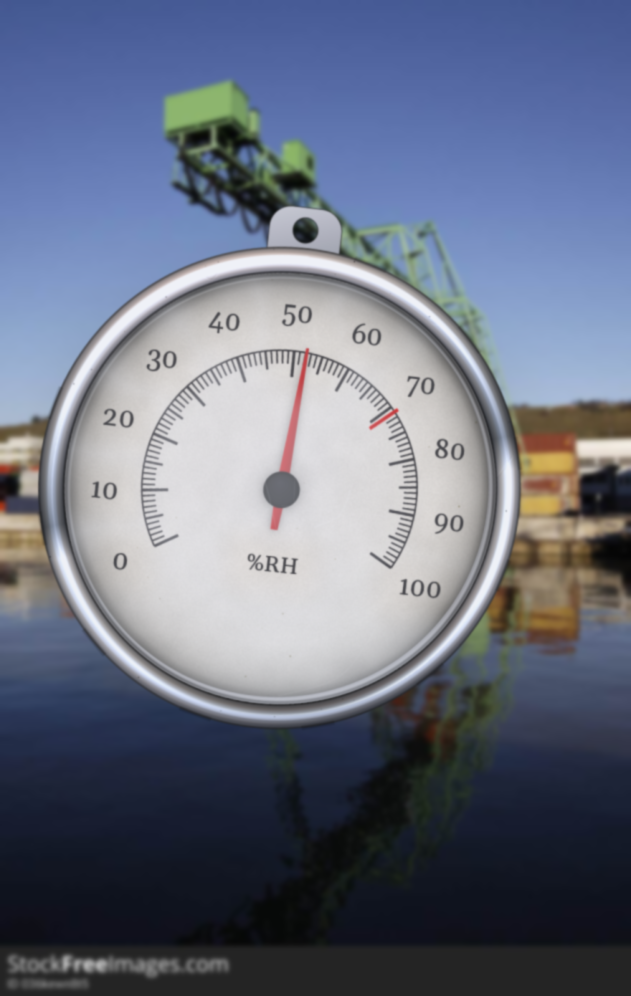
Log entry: 52 %
